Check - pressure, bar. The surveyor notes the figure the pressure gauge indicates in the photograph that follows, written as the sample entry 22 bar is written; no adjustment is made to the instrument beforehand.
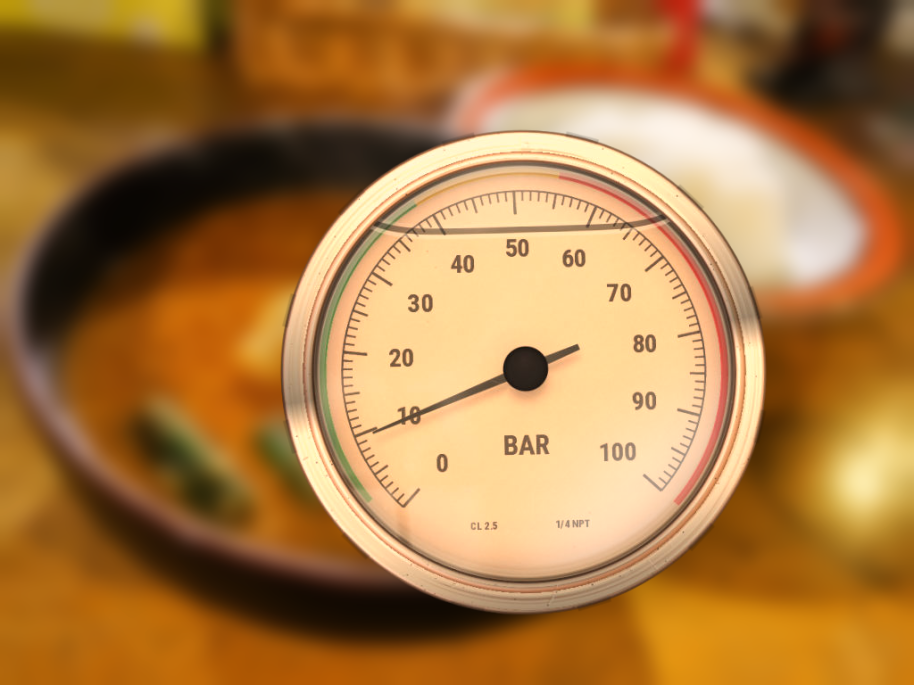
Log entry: 9.5 bar
